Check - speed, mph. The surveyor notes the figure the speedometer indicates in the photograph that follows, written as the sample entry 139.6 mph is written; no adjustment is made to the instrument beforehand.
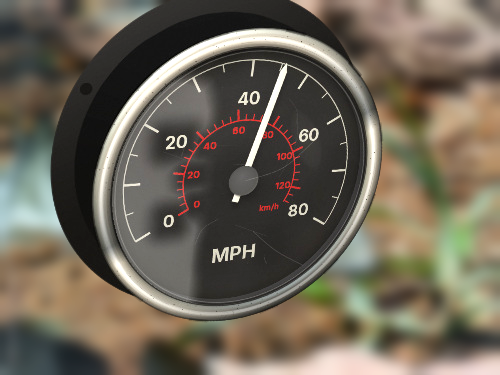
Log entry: 45 mph
